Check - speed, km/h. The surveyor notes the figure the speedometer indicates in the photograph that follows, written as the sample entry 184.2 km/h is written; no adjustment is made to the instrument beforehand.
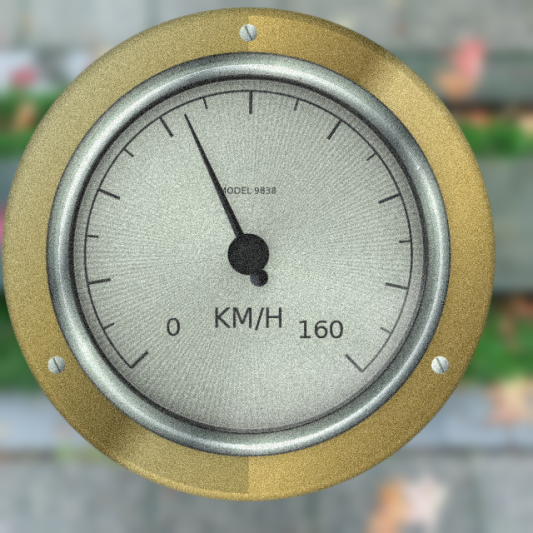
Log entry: 65 km/h
